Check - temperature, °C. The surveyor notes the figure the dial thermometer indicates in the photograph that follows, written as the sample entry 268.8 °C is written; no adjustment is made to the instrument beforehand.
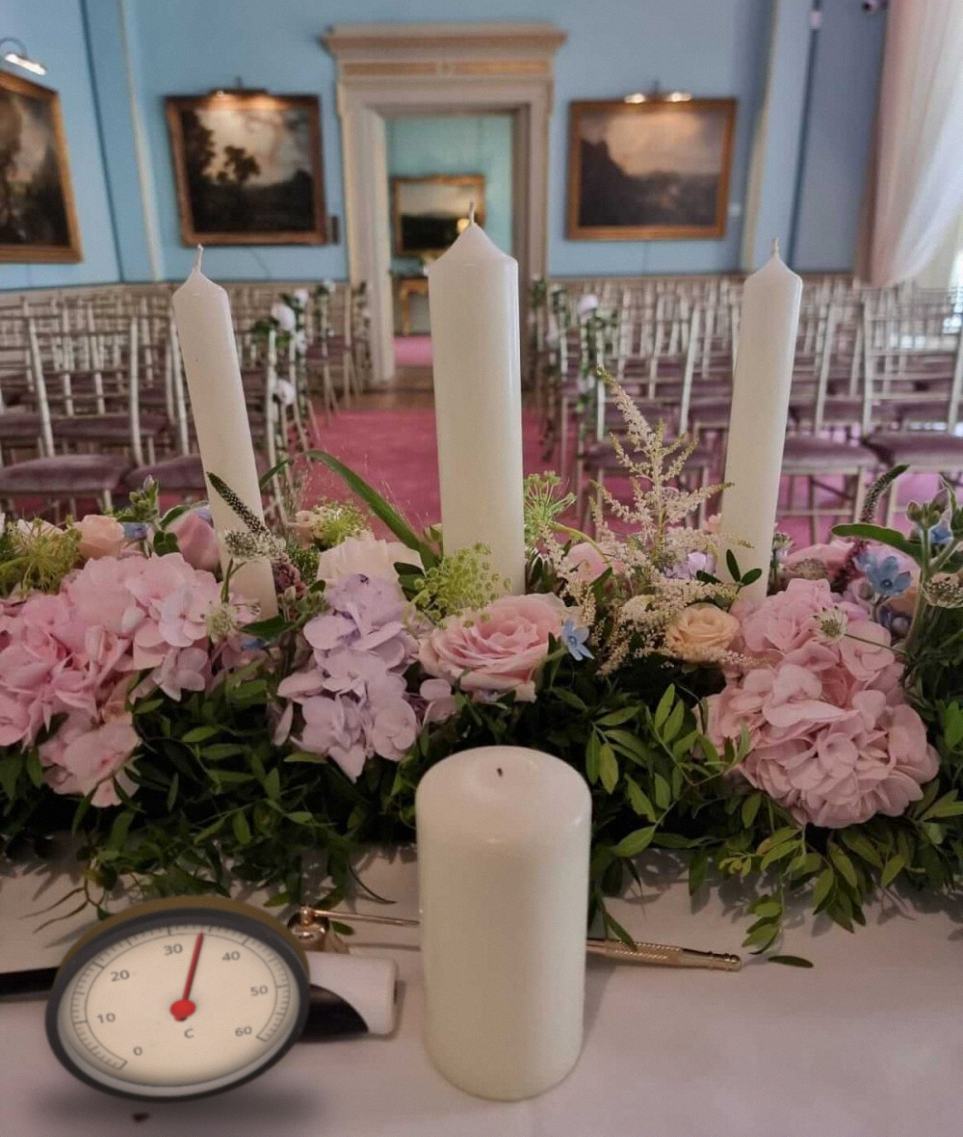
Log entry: 34 °C
